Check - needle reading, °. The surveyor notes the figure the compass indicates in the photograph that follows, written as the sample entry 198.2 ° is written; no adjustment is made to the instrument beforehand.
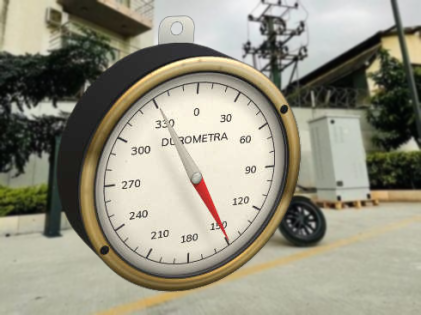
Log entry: 150 °
